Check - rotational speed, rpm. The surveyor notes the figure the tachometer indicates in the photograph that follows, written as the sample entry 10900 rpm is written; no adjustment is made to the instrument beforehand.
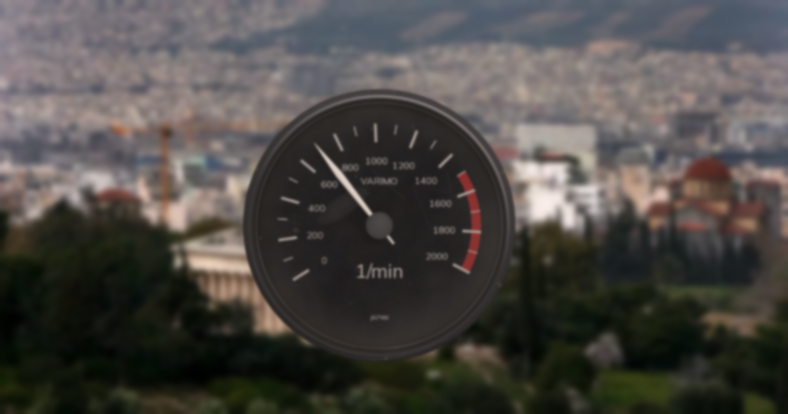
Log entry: 700 rpm
